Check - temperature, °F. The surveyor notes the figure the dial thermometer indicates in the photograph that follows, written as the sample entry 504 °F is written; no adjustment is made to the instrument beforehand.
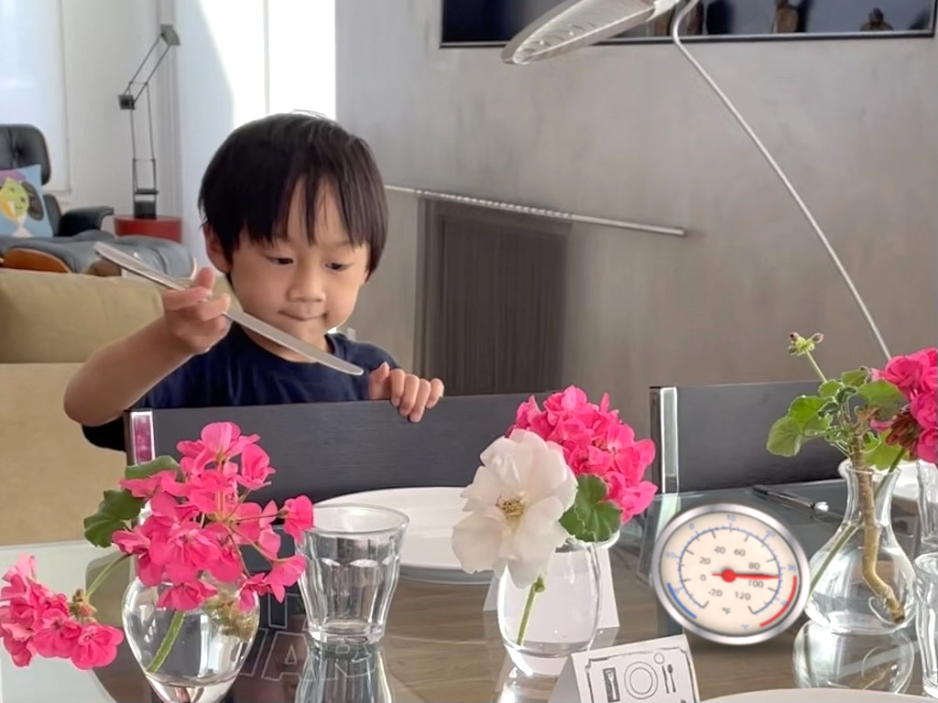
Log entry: 90 °F
